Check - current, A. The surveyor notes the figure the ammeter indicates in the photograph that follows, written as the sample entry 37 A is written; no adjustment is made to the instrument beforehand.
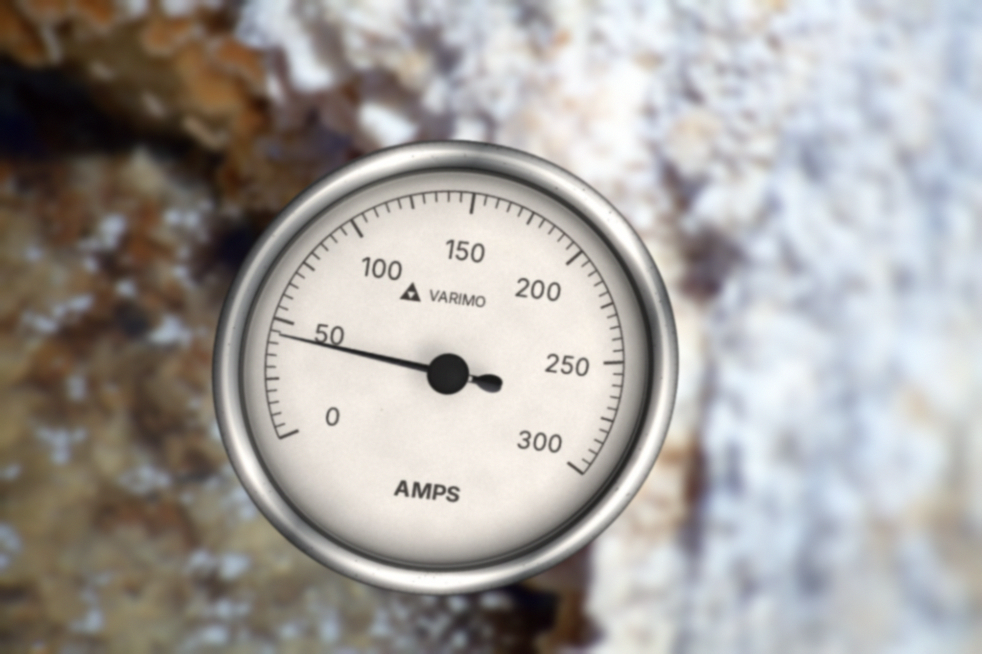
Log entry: 45 A
